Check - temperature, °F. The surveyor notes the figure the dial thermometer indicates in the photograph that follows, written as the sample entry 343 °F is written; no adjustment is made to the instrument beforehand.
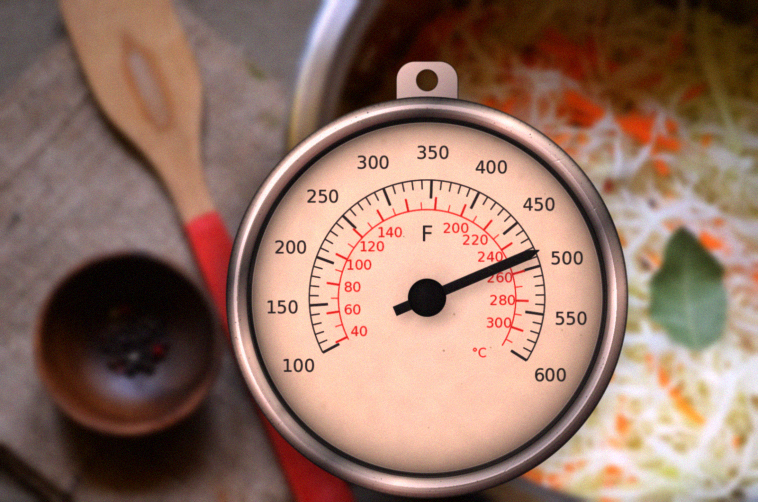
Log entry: 485 °F
